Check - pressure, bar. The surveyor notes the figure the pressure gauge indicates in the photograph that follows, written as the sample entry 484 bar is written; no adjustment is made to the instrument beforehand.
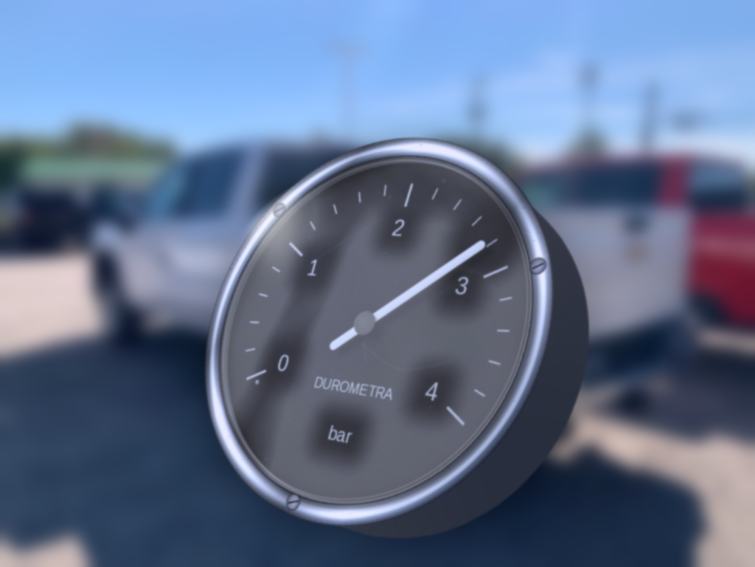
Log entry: 2.8 bar
